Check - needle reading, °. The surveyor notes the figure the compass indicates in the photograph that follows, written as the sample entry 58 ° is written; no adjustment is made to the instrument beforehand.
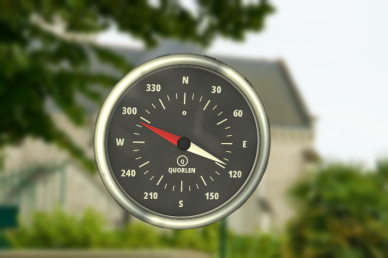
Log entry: 295 °
